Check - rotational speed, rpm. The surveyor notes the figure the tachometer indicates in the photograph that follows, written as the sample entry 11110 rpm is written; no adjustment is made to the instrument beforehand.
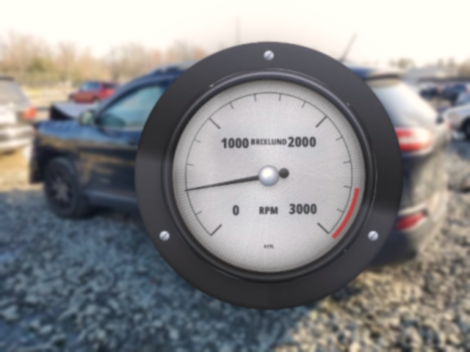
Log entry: 400 rpm
